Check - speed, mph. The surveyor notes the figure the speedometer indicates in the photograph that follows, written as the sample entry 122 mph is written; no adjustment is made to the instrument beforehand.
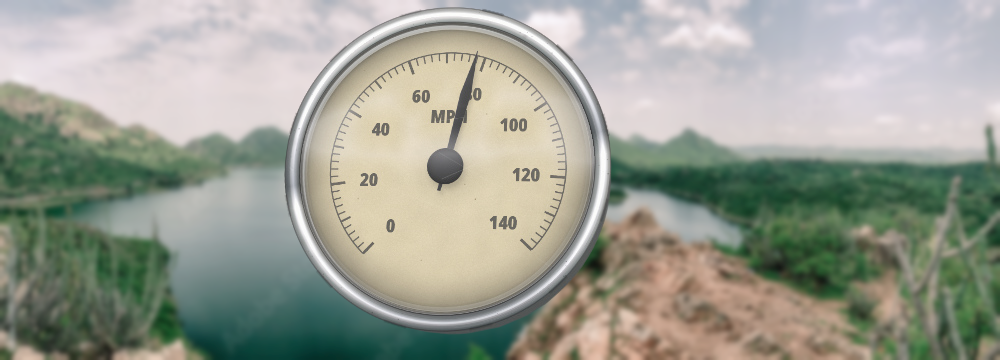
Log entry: 78 mph
